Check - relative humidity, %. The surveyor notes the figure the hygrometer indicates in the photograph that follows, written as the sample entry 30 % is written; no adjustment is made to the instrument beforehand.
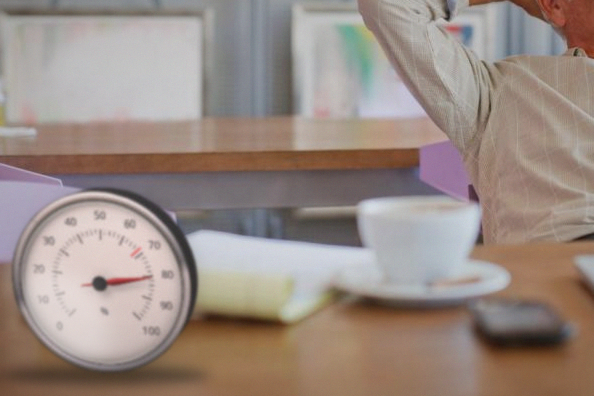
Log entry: 80 %
